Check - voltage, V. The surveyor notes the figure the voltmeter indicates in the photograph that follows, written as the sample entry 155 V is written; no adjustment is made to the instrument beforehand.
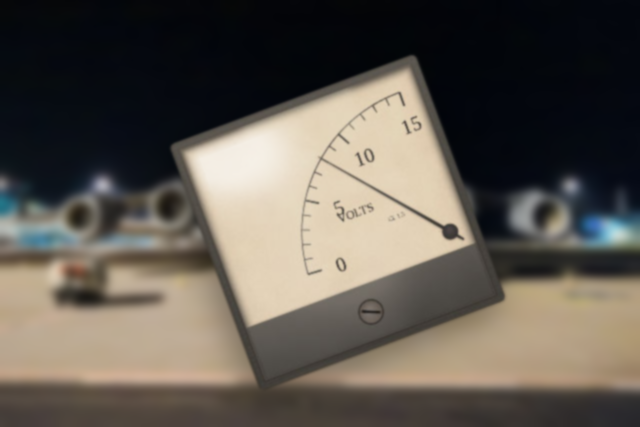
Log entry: 8 V
